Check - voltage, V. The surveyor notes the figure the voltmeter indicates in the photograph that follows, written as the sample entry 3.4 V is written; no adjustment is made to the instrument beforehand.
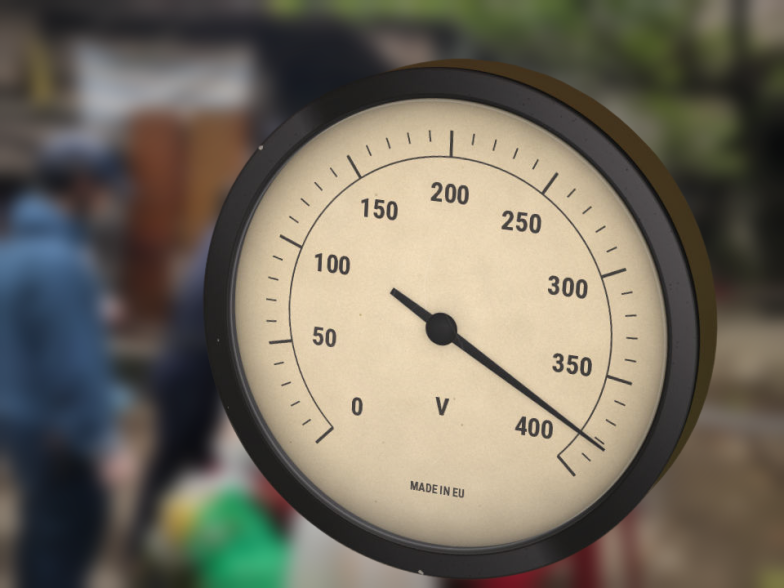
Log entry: 380 V
